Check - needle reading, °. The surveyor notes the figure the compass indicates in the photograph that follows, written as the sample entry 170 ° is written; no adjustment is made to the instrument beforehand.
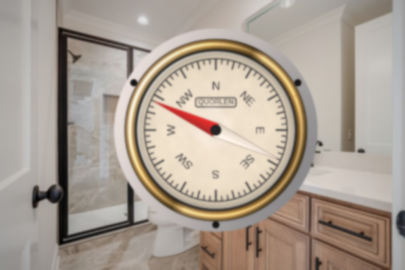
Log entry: 295 °
